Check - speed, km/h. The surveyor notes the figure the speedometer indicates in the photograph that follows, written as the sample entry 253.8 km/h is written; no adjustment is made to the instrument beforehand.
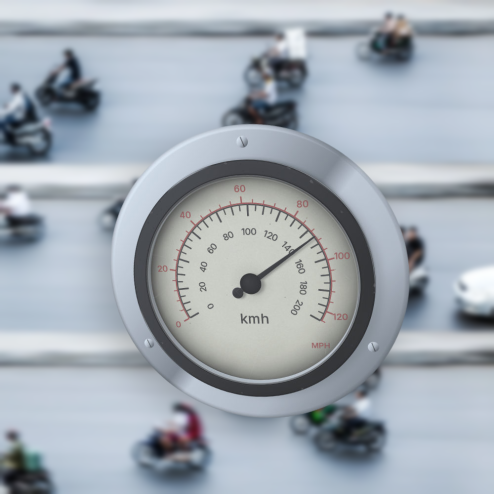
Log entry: 145 km/h
